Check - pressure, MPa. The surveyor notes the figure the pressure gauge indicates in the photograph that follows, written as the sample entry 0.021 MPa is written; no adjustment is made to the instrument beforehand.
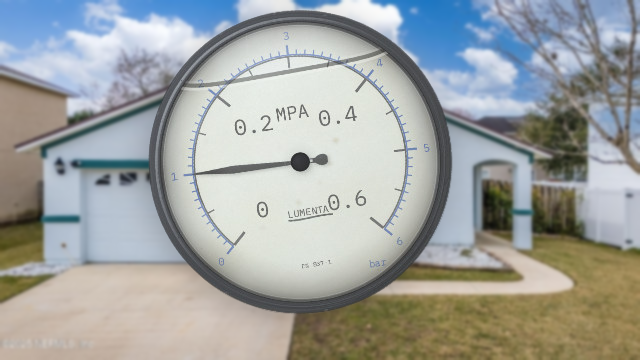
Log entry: 0.1 MPa
